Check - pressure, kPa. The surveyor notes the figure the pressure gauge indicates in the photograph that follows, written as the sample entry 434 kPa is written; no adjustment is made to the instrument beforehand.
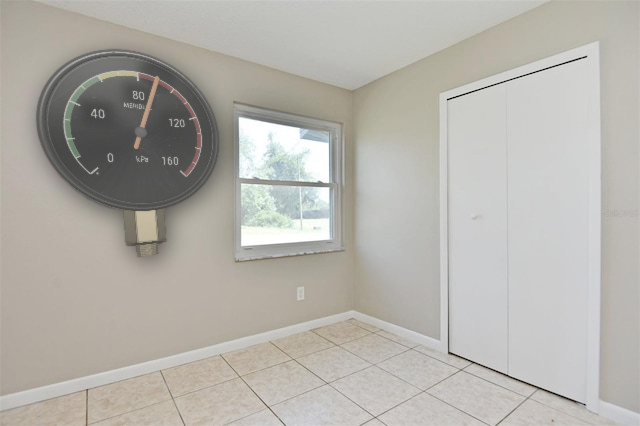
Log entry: 90 kPa
